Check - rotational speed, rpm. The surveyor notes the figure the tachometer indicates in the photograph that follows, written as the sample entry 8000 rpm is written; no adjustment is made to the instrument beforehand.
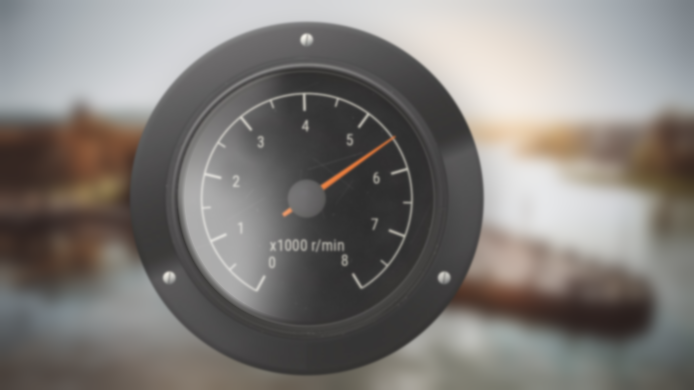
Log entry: 5500 rpm
